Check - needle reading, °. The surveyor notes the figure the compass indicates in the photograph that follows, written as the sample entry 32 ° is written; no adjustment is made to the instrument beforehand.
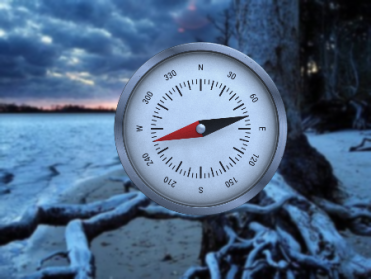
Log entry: 255 °
